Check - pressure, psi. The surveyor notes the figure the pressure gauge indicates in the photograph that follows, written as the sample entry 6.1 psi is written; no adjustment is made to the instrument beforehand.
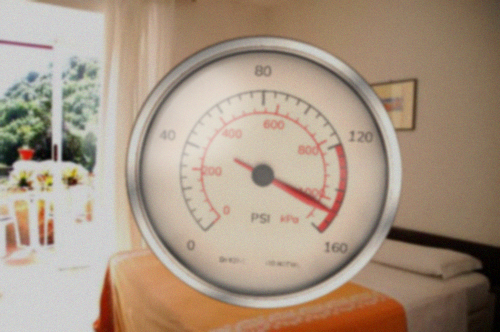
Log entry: 150 psi
